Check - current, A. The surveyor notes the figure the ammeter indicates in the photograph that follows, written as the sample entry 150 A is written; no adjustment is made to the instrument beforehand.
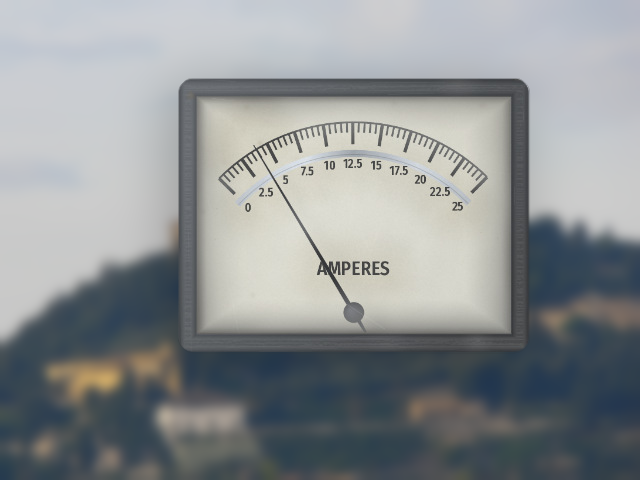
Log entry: 4 A
